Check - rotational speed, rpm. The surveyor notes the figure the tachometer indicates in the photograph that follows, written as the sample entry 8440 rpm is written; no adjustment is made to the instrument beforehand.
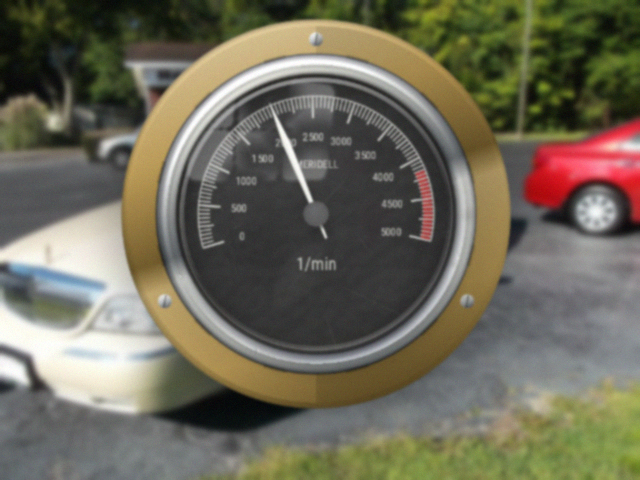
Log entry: 2000 rpm
